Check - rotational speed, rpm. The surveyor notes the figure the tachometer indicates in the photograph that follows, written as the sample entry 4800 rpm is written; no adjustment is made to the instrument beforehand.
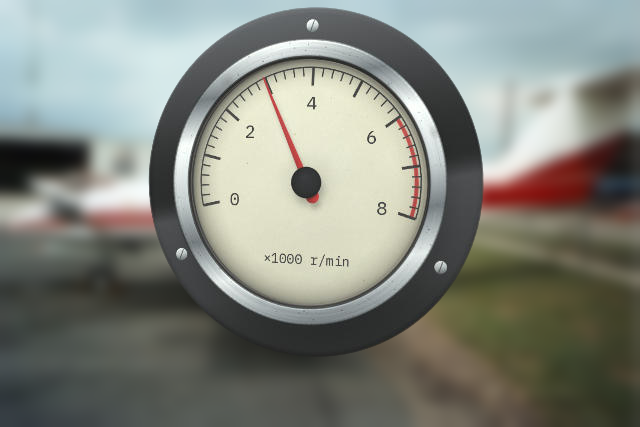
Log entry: 3000 rpm
